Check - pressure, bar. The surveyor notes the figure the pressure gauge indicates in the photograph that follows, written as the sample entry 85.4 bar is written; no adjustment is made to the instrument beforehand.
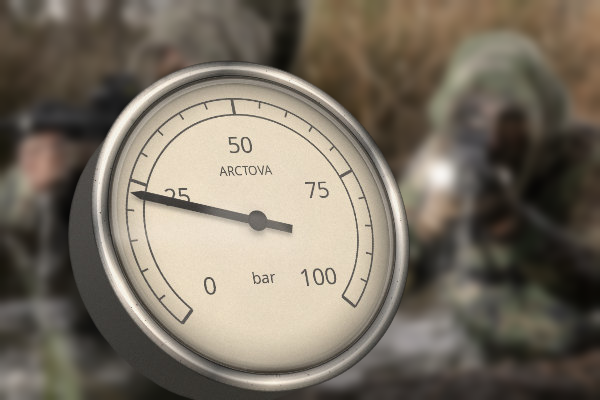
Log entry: 22.5 bar
